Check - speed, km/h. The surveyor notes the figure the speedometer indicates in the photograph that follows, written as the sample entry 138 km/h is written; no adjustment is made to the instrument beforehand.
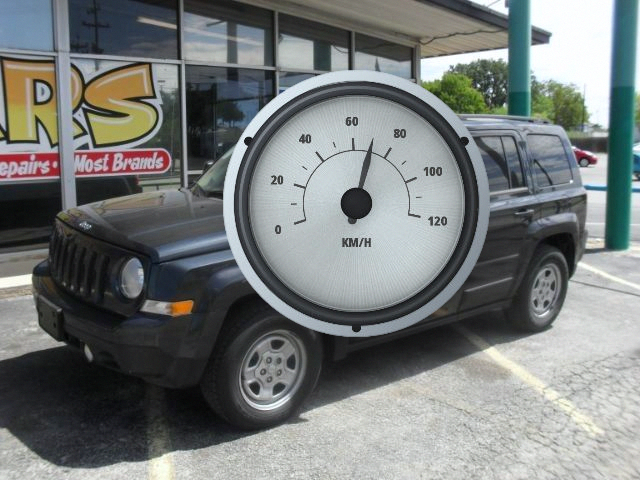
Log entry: 70 km/h
